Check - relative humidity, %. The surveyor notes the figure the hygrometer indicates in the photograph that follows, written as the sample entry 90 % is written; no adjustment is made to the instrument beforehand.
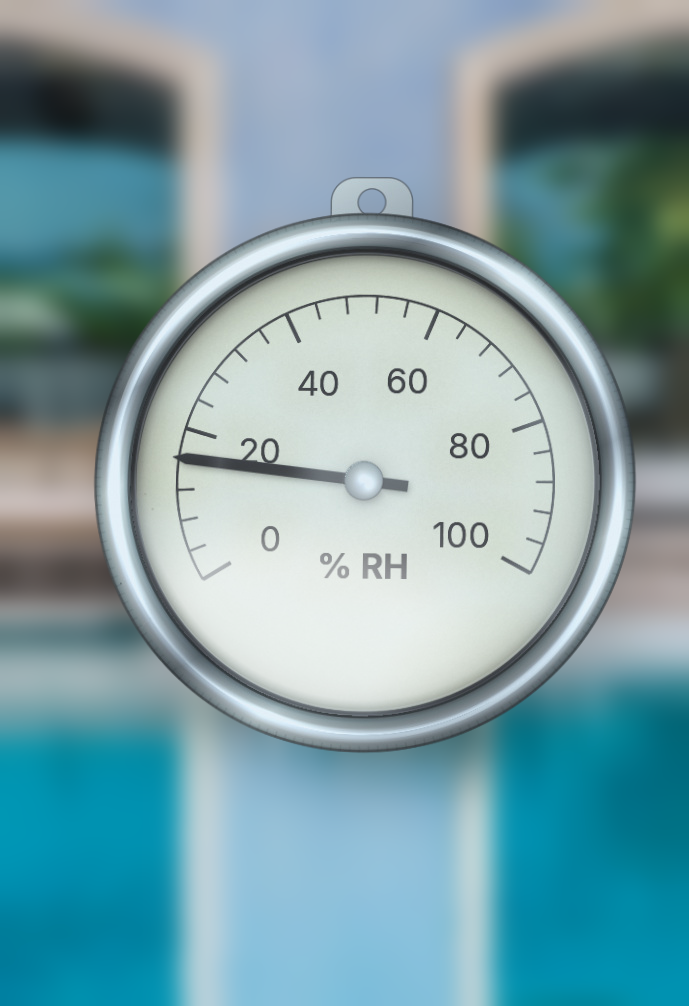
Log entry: 16 %
